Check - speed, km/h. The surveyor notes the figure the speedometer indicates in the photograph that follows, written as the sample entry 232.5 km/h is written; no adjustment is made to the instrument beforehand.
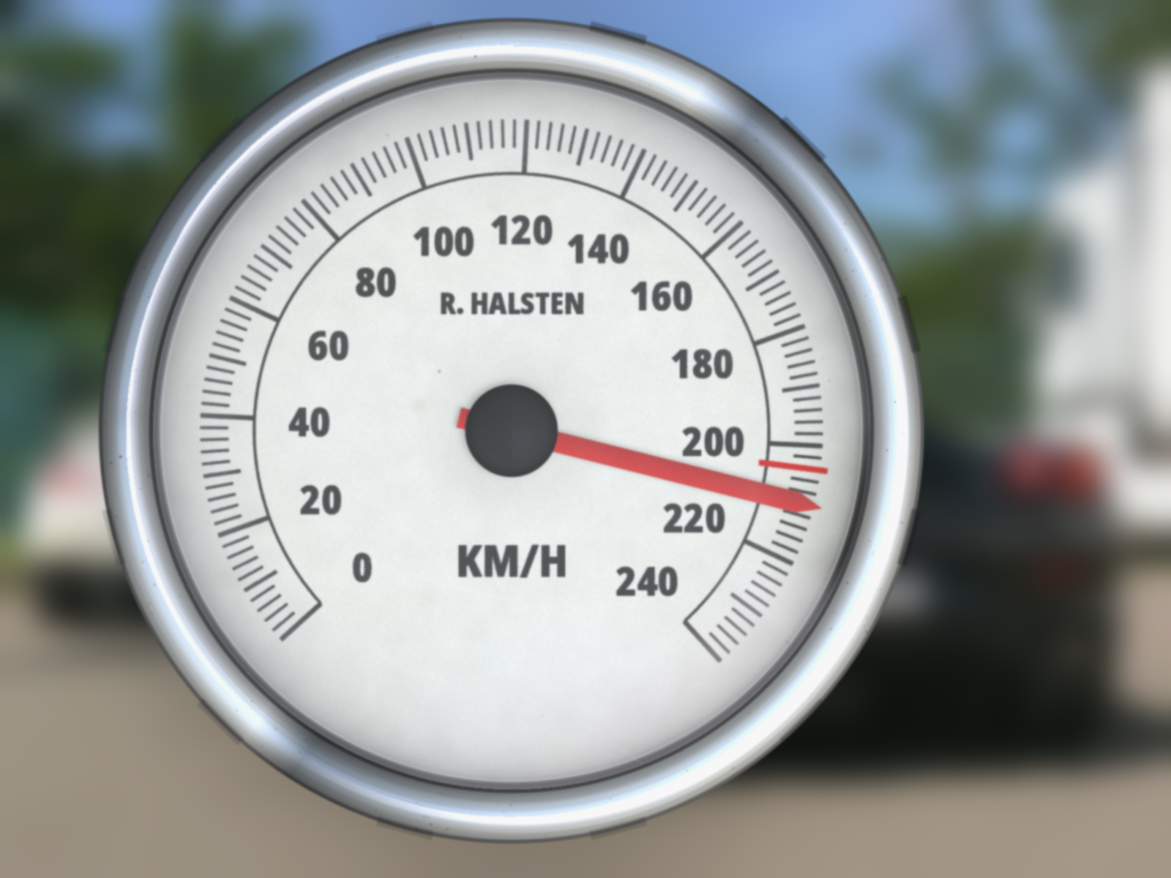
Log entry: 210 km/h
